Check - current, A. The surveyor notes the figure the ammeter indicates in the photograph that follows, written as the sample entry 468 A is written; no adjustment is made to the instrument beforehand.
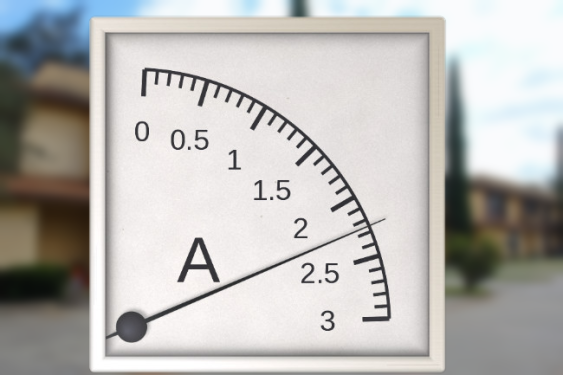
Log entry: 2.25 A
